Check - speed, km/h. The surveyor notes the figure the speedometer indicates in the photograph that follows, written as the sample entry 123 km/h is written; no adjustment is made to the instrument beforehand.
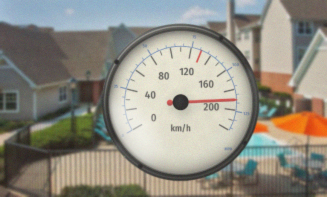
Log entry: 190 km/h
